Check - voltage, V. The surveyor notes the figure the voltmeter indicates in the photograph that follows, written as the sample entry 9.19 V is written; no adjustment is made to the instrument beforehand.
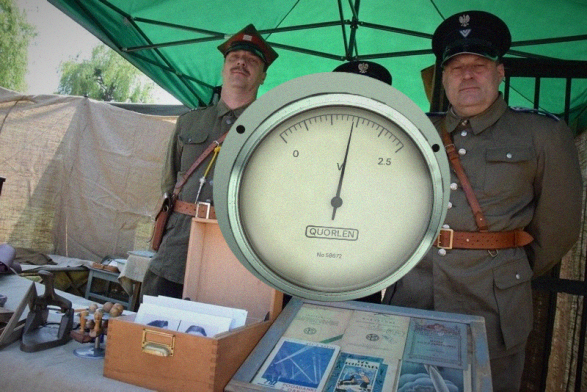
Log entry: 1.4 V
